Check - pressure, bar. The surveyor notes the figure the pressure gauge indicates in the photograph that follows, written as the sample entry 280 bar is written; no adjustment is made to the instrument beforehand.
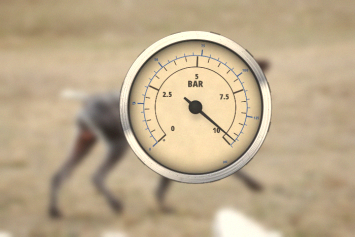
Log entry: 9.75 bar
